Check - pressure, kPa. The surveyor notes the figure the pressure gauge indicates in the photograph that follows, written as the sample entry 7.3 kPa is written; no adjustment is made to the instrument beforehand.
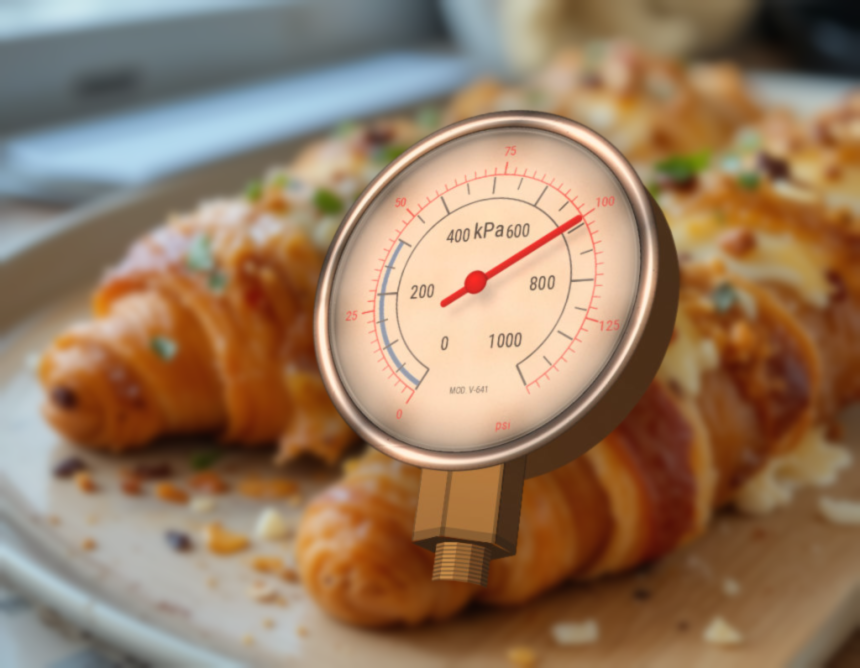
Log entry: 700 kPa
